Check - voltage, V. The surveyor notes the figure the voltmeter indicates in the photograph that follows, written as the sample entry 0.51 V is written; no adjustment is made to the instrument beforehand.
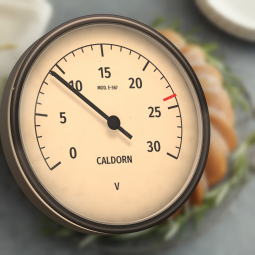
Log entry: 9 V
